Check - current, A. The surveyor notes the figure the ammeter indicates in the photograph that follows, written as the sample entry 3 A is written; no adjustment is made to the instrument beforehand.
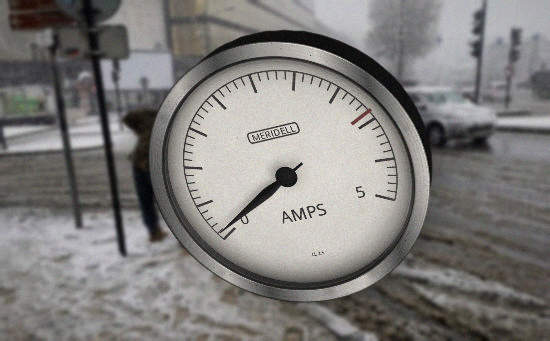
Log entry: 0.1 A
